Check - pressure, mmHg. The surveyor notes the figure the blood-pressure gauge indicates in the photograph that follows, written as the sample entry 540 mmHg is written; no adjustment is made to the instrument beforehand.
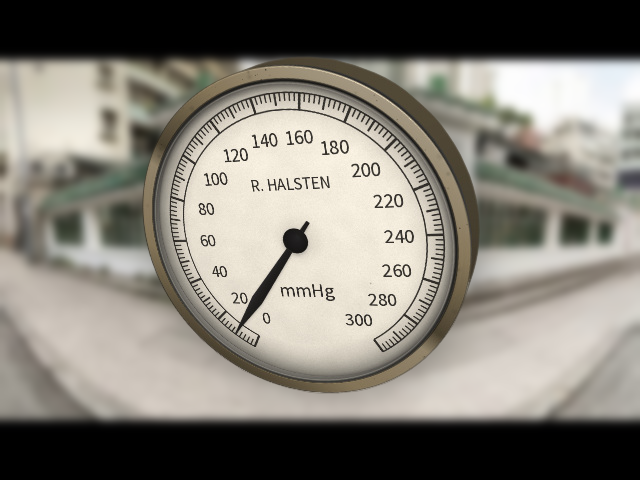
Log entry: 10 mmHg
